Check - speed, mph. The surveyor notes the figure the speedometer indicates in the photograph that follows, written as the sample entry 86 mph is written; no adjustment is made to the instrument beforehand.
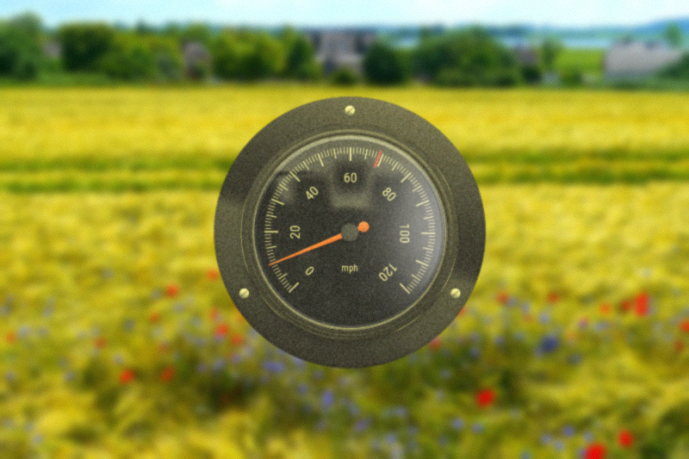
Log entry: 10 mph
